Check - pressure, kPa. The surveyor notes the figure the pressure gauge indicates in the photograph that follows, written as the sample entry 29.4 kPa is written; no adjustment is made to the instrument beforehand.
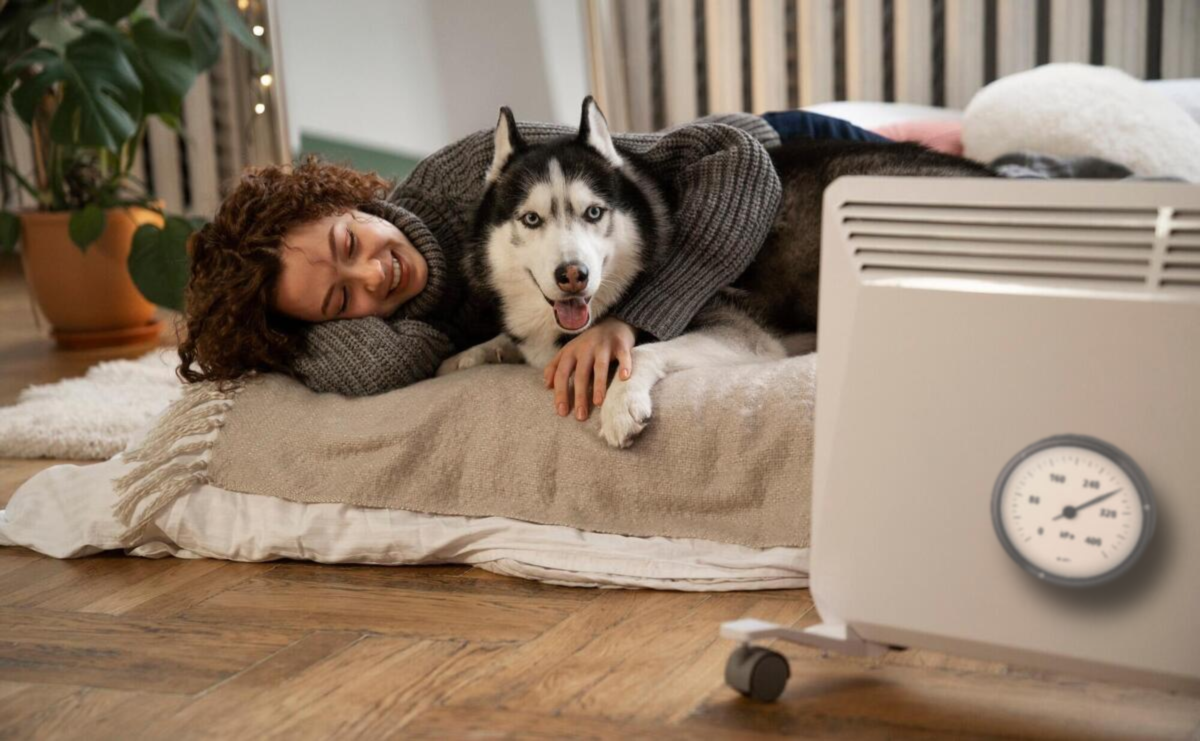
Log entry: 280 kPa
